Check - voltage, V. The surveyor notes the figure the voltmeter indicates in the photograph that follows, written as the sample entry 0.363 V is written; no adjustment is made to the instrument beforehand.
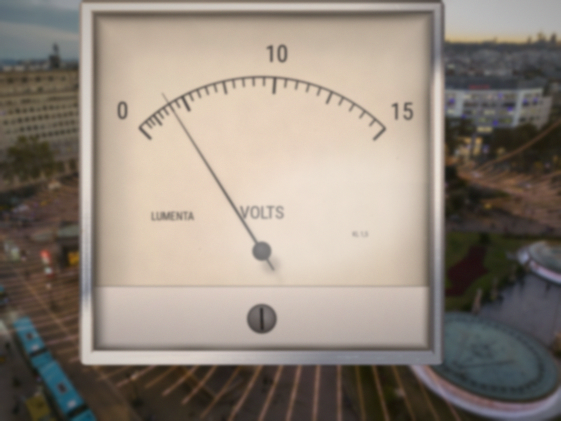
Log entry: 4 V
